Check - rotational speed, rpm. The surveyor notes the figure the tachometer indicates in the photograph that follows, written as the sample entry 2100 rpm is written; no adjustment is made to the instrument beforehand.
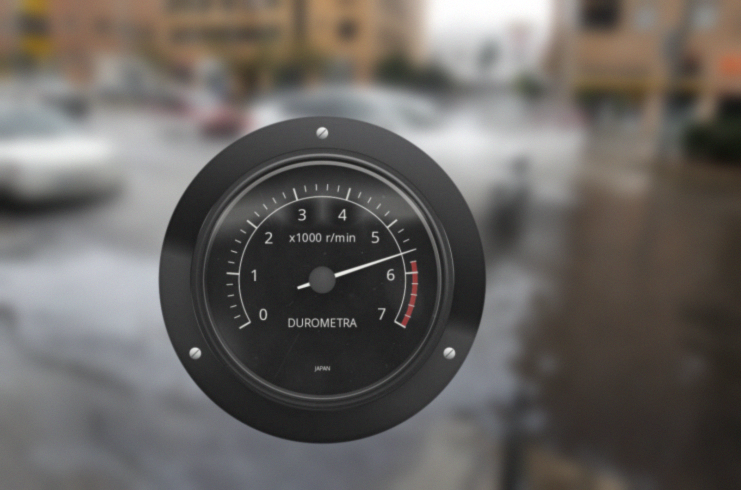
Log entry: 5600 rpm
